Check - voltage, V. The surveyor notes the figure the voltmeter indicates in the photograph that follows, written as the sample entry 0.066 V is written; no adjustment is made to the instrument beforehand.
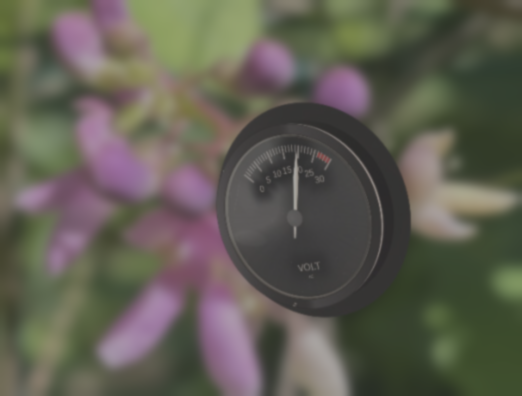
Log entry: 20 V
